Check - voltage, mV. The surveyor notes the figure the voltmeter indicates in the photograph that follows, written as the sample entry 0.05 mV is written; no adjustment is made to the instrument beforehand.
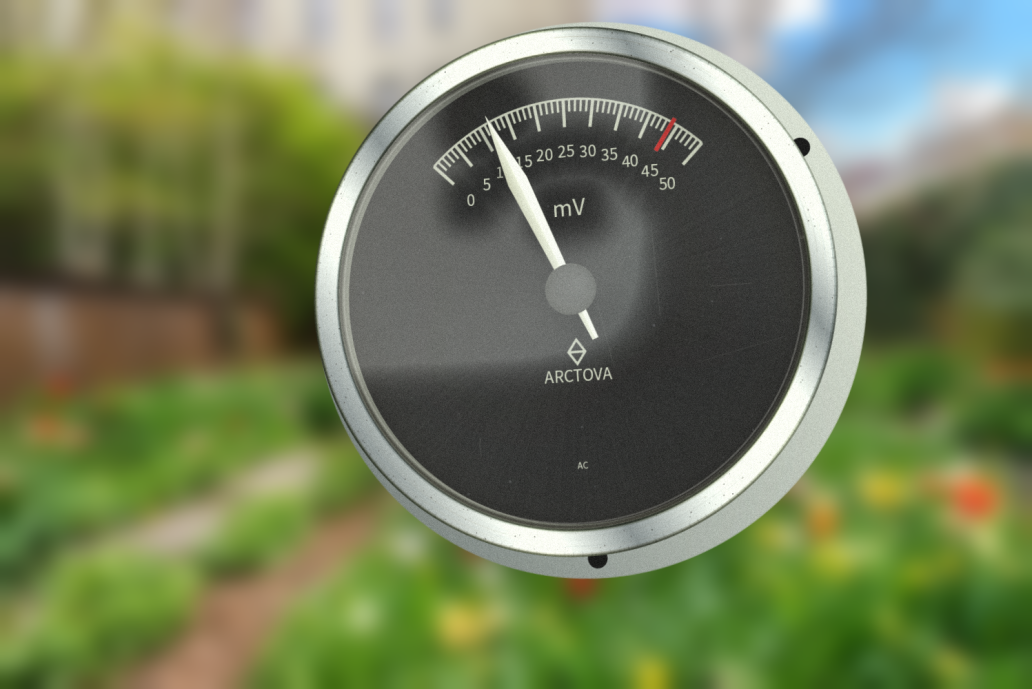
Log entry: 12 mV
